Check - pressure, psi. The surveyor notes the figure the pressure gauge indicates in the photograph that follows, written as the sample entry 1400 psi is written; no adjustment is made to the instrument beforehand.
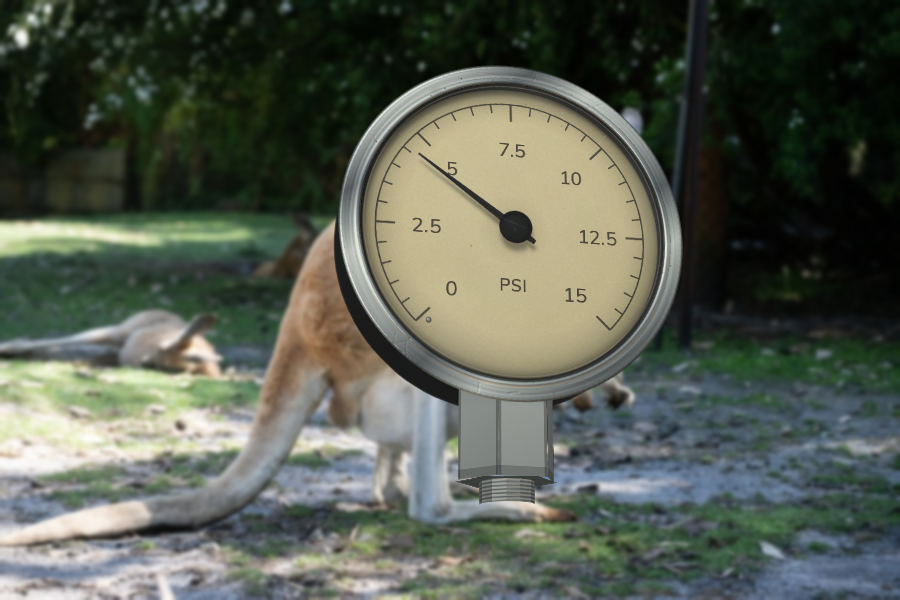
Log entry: 4.5 psi
